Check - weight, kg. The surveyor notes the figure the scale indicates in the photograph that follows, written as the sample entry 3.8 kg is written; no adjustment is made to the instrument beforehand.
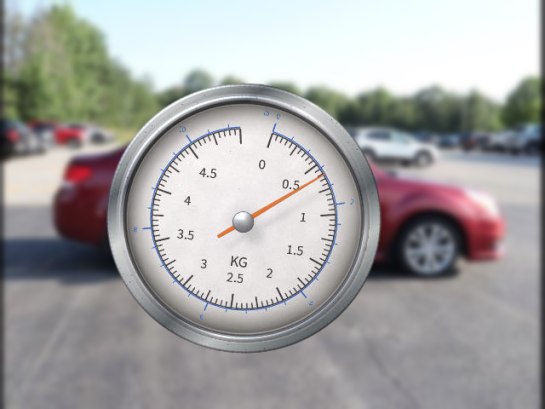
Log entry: 0.6 kg
